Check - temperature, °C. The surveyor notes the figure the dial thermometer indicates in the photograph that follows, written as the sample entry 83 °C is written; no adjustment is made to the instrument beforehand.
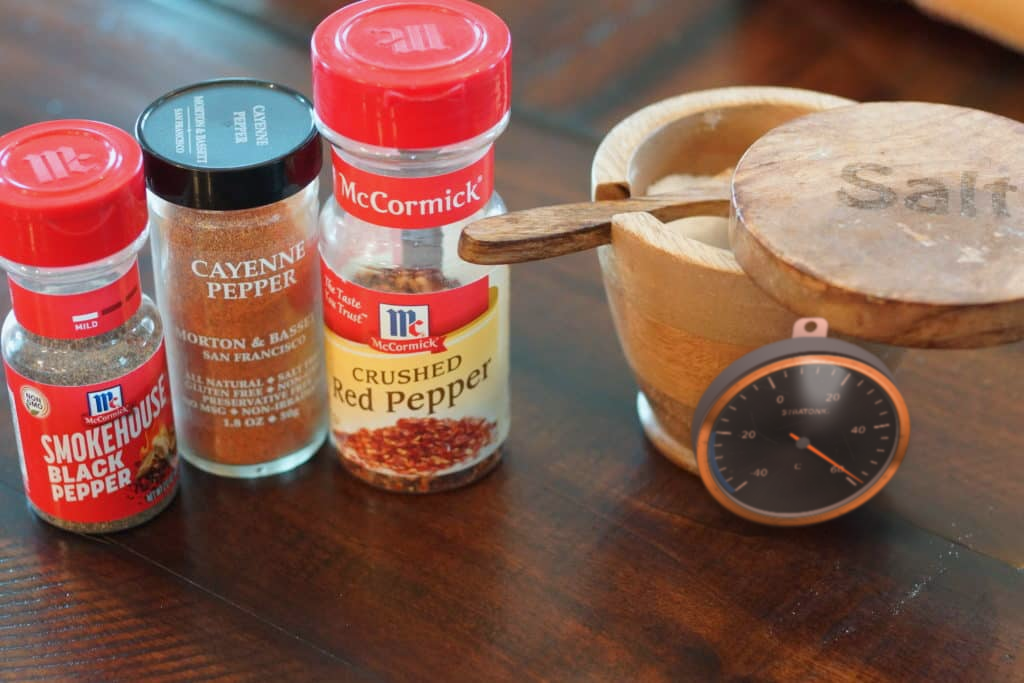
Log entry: 58 °C
